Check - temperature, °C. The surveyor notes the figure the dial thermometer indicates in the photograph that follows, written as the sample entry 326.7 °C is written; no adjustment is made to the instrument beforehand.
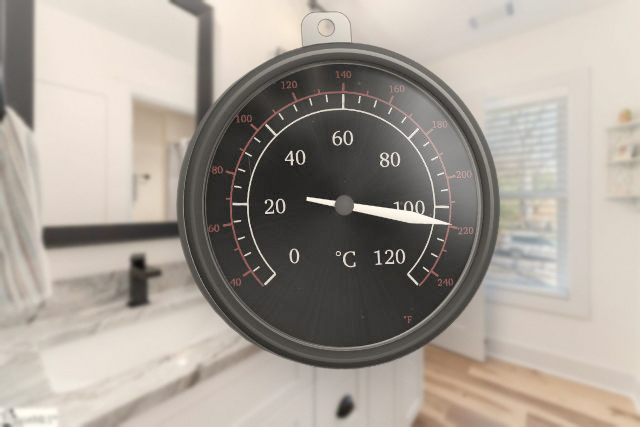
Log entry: 104 °C
